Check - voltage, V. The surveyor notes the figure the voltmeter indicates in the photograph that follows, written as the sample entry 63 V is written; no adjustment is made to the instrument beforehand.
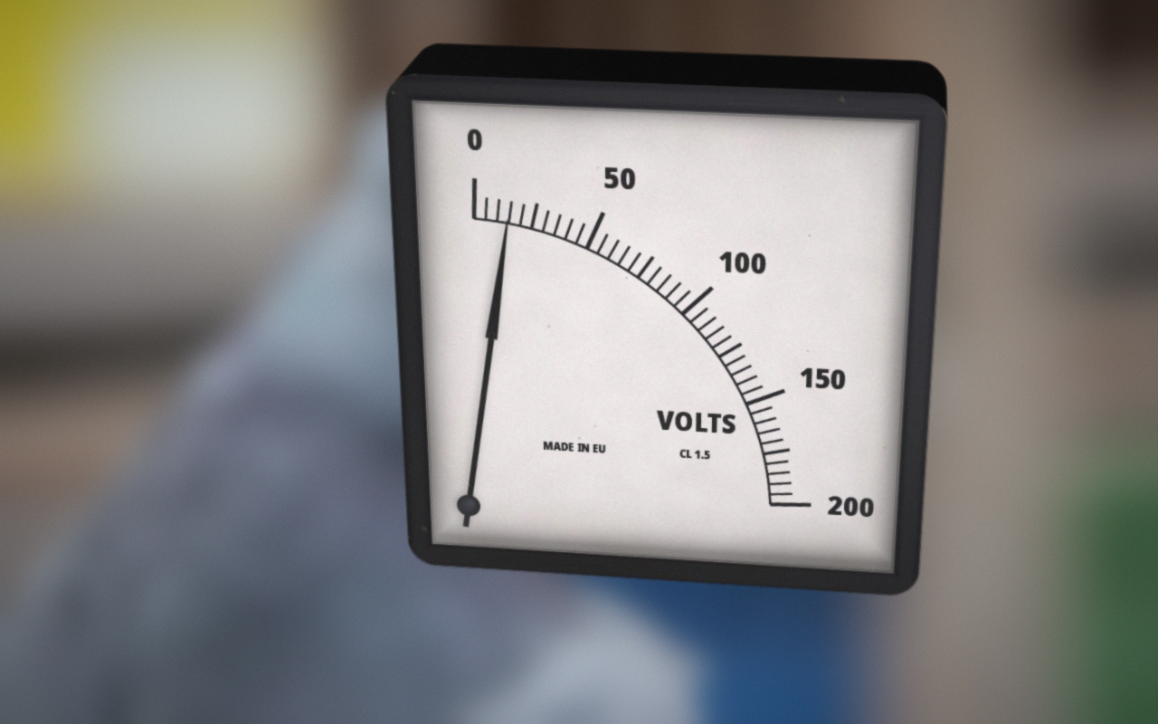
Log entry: 15 V
